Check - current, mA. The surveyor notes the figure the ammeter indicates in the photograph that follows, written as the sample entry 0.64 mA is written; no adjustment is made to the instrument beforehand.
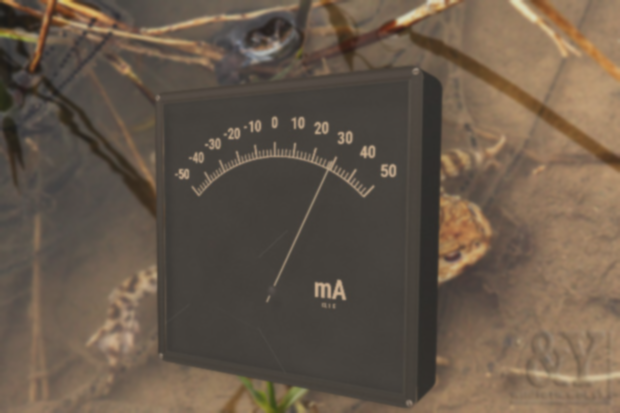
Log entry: 30 mA
